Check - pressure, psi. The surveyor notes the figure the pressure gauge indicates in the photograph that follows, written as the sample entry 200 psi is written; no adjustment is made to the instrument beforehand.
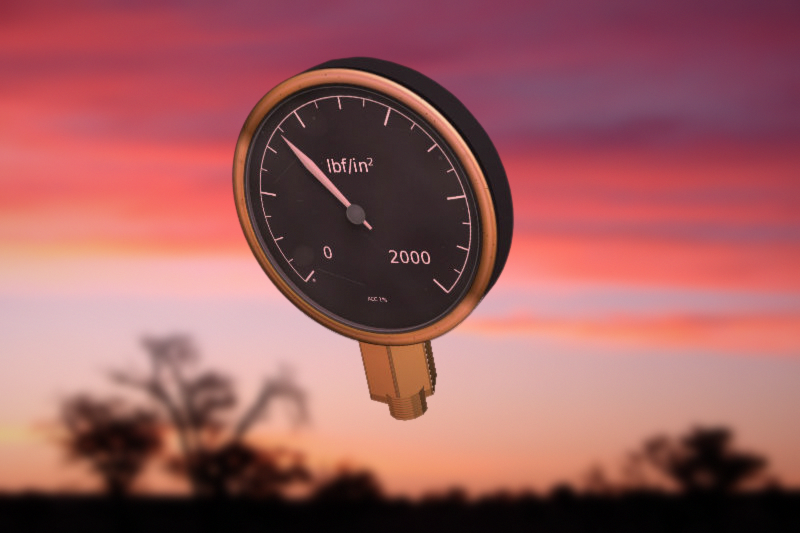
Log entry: 700 psi
